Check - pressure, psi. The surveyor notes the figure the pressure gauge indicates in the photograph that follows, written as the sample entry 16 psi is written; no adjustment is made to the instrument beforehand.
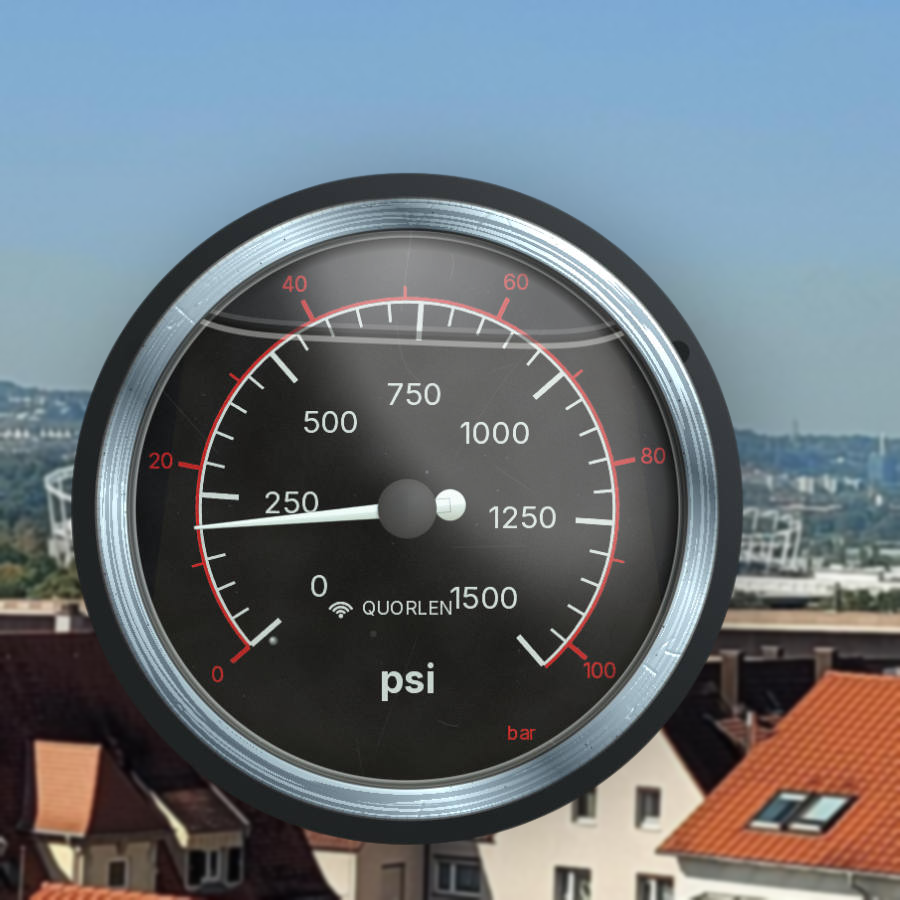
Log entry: 200 psi
